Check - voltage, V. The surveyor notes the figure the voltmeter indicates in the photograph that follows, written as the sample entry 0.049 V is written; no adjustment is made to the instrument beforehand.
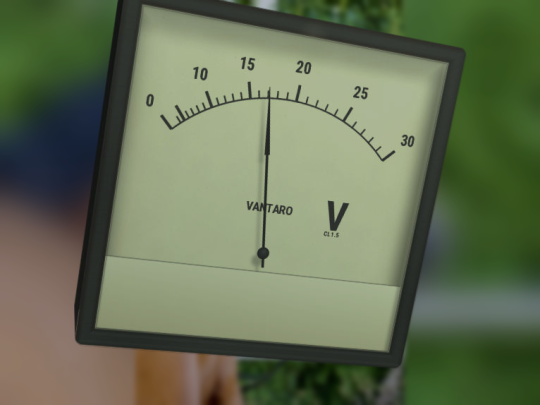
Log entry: 17 V
